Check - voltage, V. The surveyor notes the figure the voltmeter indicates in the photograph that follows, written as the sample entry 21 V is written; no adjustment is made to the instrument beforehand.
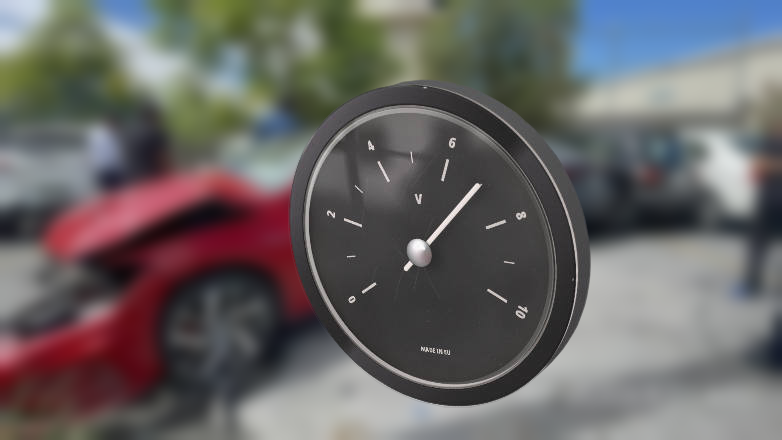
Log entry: 7 V
